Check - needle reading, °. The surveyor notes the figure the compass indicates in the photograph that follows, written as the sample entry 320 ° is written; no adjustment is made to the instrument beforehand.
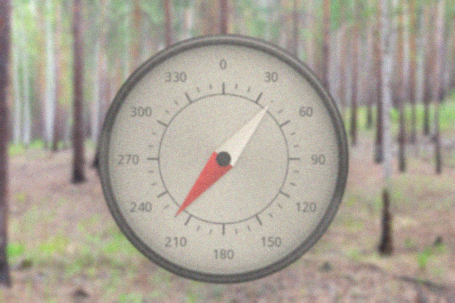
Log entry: 220 °
